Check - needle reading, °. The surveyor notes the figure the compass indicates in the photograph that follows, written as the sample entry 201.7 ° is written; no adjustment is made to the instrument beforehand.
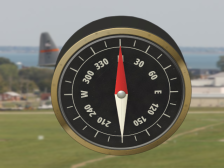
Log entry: 0 °
